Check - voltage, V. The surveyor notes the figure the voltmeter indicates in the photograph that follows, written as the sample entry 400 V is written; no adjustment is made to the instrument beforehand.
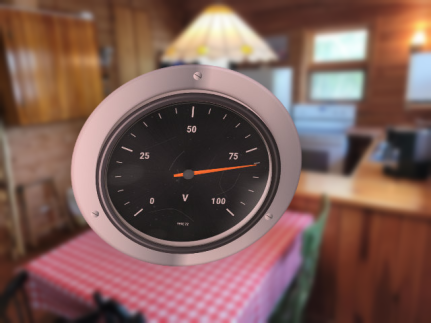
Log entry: 80 V
